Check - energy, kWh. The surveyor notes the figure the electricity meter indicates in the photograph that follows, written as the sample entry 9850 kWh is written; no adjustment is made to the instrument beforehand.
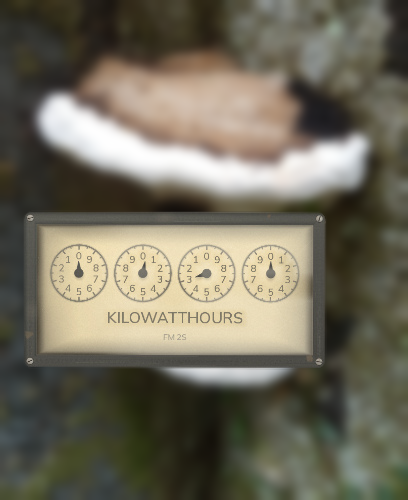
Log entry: 30 kWh
